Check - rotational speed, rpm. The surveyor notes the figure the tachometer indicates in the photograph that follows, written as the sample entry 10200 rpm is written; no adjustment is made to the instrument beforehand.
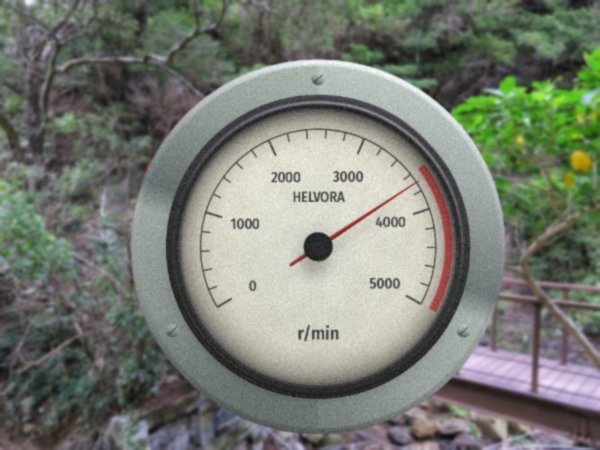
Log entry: 3700 rpm
